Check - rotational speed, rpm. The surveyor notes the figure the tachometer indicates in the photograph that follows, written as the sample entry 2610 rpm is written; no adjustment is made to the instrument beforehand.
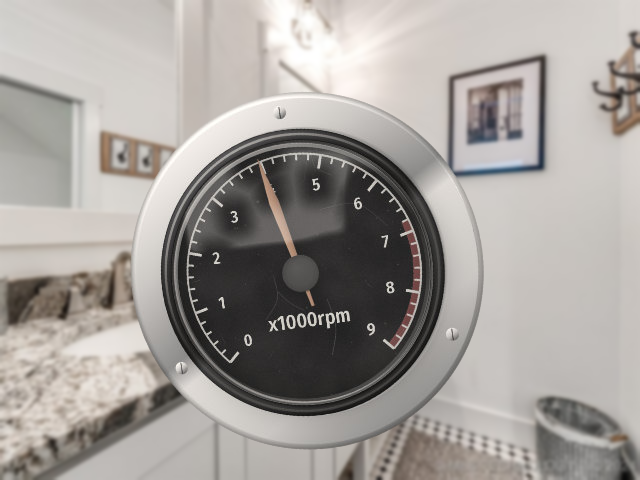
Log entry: 4000 rpm
